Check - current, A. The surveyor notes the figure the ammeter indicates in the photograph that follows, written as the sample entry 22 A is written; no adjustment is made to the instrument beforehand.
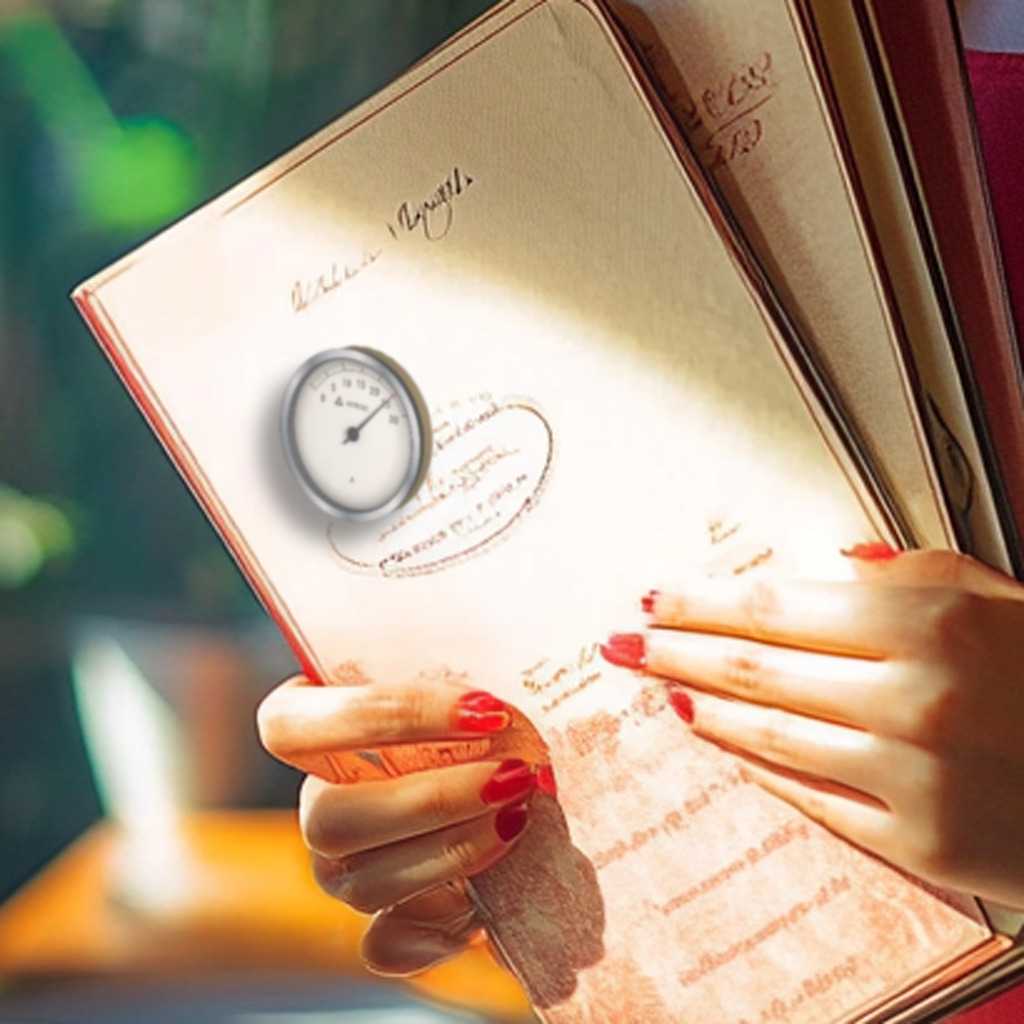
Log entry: 25 A
